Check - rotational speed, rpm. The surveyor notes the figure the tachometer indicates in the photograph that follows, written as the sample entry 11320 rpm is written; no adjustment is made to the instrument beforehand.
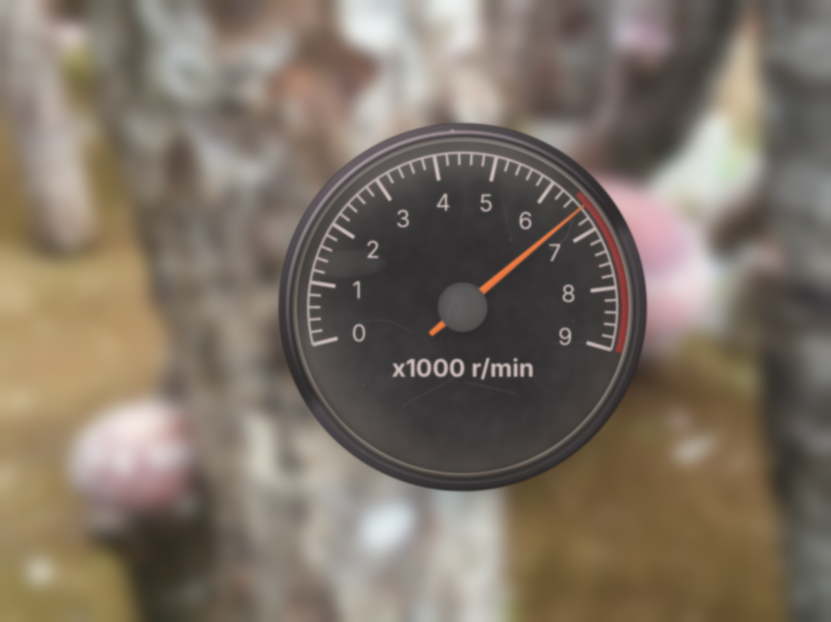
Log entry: 6600 rpm
